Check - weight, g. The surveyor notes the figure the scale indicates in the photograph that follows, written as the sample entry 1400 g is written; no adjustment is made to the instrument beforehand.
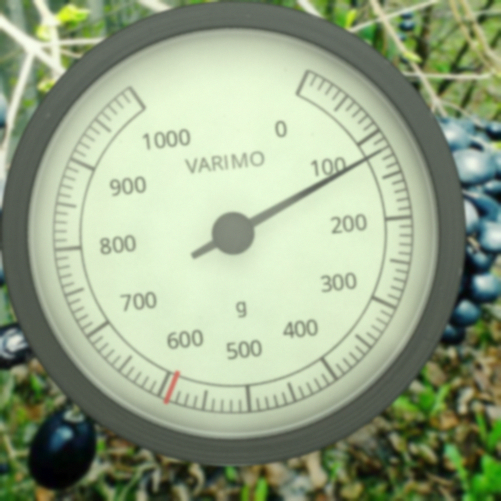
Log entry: 120 g
